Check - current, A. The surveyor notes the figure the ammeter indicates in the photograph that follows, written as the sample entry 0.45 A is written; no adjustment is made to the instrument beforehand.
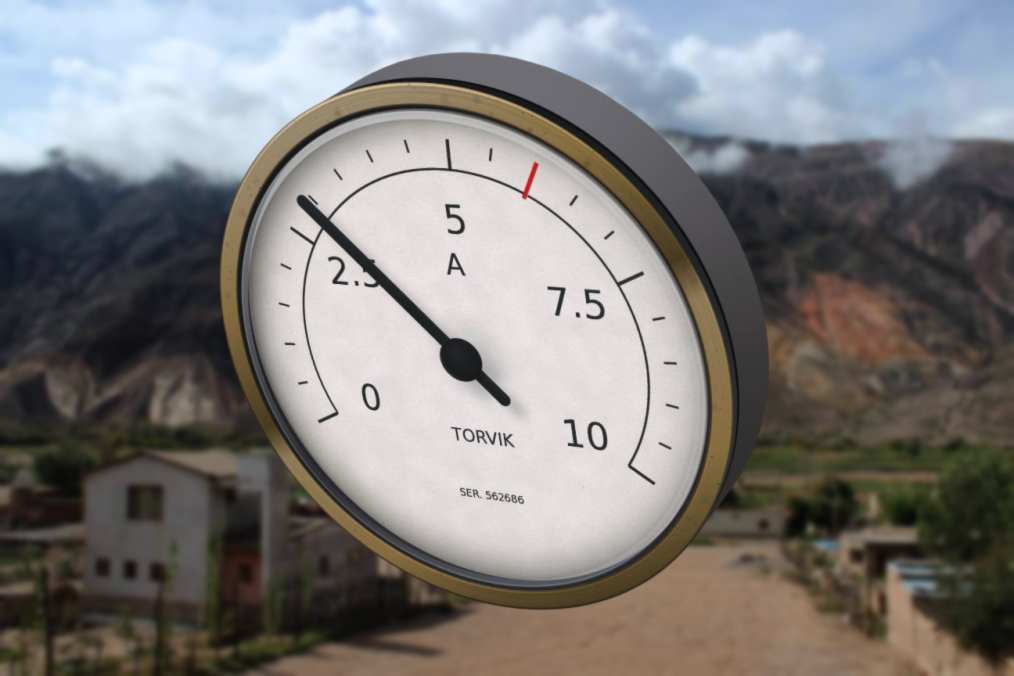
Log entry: 3 A
